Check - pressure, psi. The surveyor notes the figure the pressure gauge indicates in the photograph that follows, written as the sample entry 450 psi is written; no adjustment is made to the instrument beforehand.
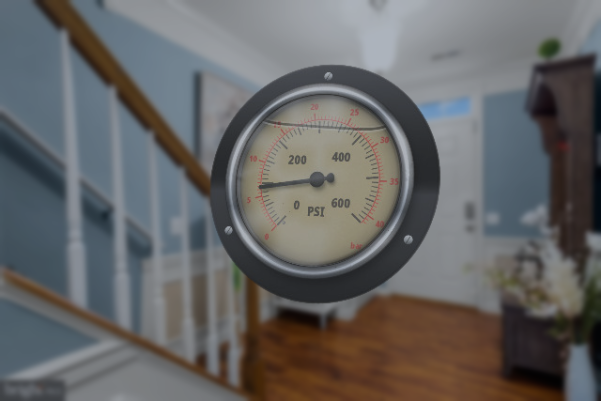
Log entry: 90 psi
